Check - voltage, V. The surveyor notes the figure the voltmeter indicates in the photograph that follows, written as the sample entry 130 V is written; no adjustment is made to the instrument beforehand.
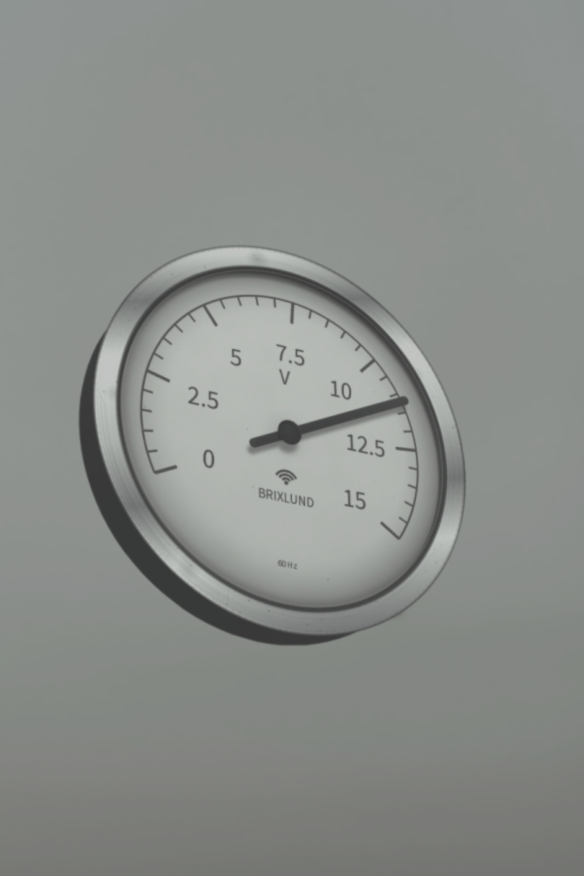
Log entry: 11.25 V
